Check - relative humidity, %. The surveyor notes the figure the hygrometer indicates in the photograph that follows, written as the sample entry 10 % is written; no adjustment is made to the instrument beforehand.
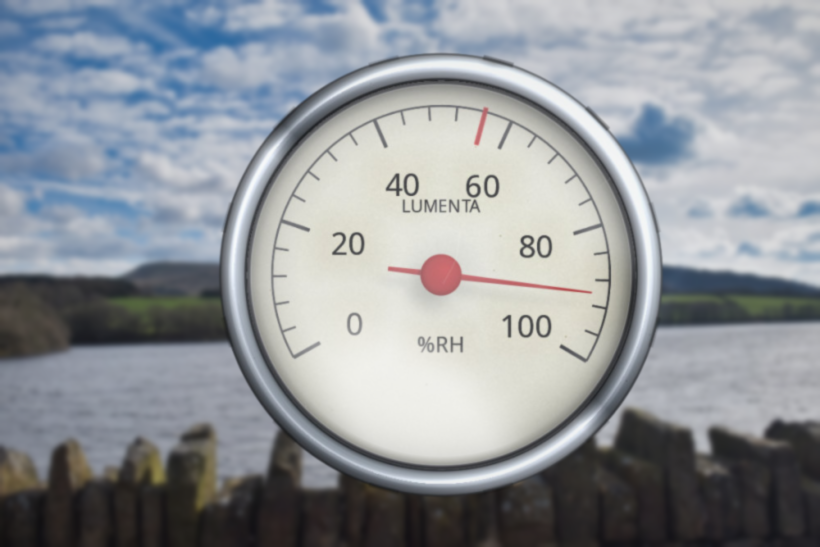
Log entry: 90 %
